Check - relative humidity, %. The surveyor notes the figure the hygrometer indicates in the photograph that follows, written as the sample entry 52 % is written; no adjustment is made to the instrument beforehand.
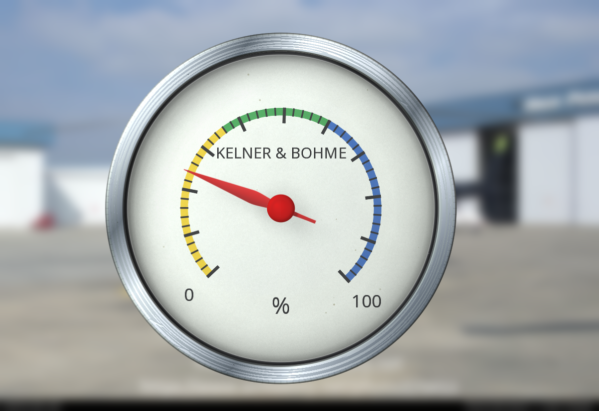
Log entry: 24 %
